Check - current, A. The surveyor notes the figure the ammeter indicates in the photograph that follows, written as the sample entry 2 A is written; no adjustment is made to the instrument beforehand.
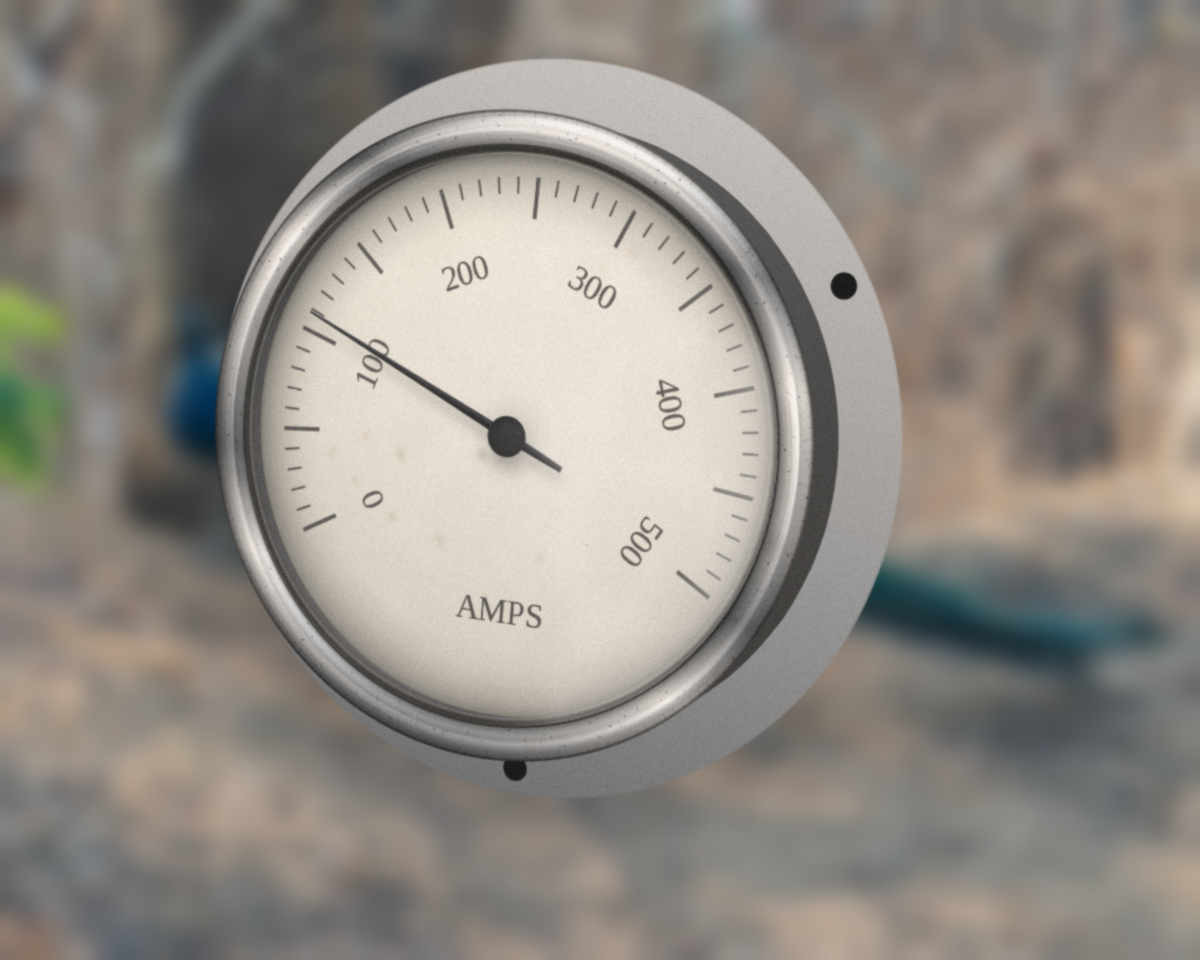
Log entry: 110 A
